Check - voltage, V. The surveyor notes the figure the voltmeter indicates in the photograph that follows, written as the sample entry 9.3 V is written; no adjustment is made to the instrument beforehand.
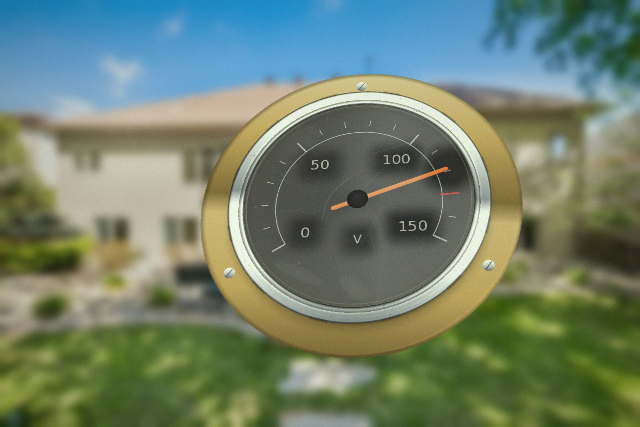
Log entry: 120 V
